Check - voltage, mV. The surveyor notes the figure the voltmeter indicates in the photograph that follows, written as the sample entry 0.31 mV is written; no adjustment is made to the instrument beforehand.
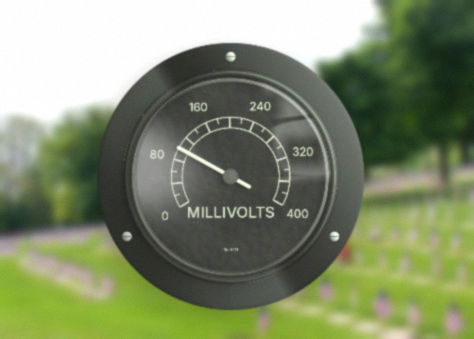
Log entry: 100 mV
